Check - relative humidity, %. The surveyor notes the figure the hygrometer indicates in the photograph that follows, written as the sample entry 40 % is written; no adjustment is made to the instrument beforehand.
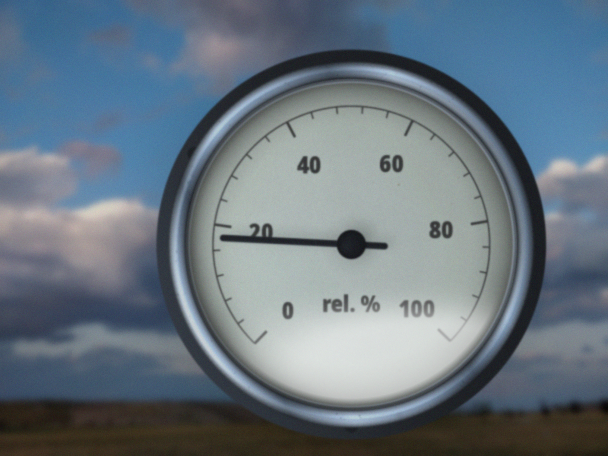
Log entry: 18 %
